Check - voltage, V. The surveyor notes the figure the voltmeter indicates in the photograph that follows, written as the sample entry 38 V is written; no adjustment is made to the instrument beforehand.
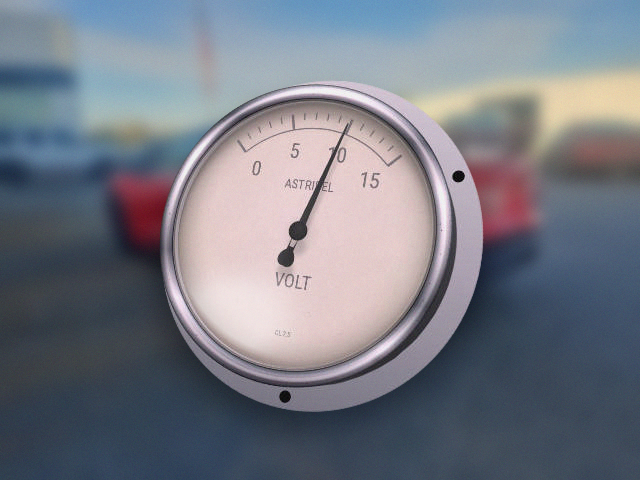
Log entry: 10 V
